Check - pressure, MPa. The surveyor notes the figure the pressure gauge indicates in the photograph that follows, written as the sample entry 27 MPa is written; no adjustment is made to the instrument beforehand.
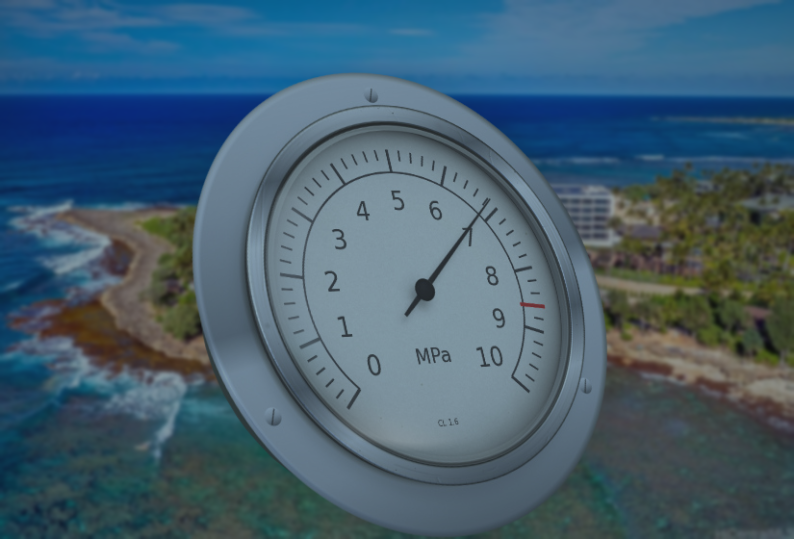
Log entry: 6.8 MPa
